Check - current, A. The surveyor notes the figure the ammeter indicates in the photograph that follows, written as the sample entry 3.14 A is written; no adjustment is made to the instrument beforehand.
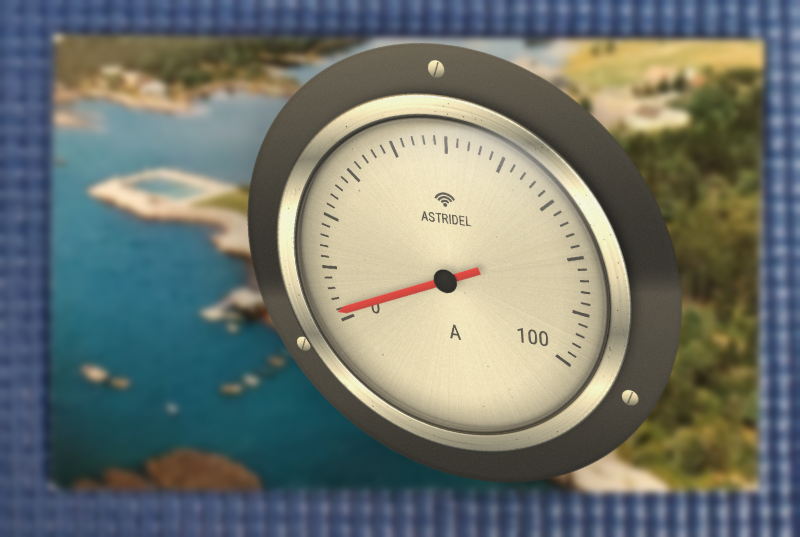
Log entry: 2 A
